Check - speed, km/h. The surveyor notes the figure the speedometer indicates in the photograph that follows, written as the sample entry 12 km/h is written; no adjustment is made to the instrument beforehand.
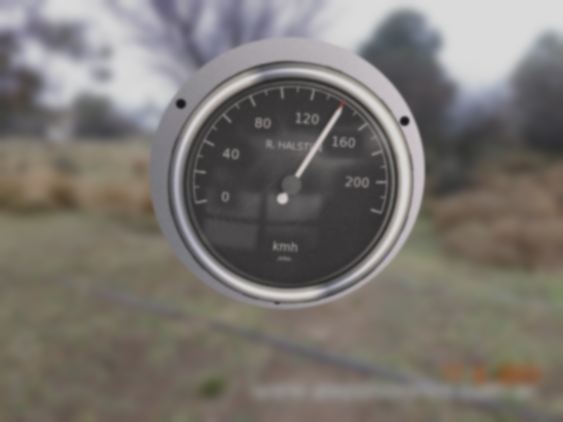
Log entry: 140 km/h
